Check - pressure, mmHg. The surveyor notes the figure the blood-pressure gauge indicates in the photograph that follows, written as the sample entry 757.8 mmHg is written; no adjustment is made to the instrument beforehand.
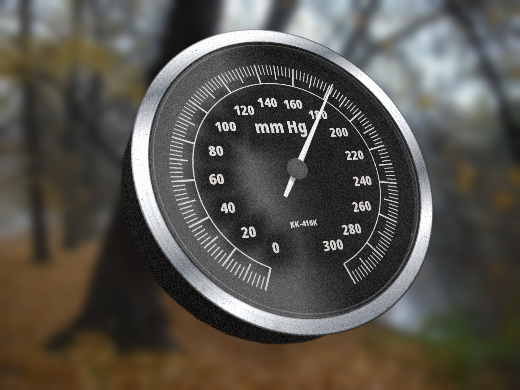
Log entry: 180 mmHg
